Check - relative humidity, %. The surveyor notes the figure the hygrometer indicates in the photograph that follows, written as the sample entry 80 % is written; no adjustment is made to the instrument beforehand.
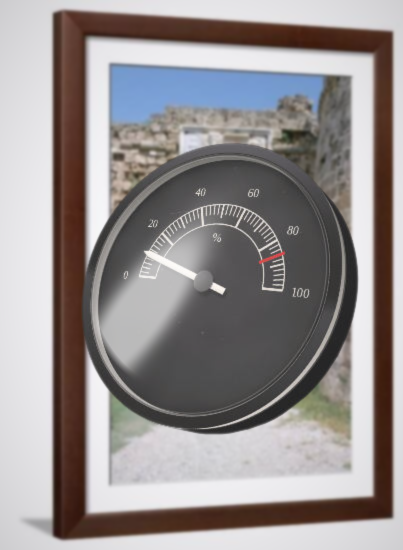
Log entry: 10 %
